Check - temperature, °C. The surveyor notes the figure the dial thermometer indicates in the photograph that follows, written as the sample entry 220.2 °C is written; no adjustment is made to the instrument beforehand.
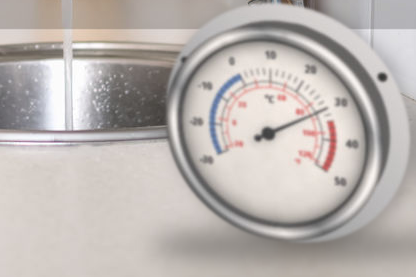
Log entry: 30 °C
